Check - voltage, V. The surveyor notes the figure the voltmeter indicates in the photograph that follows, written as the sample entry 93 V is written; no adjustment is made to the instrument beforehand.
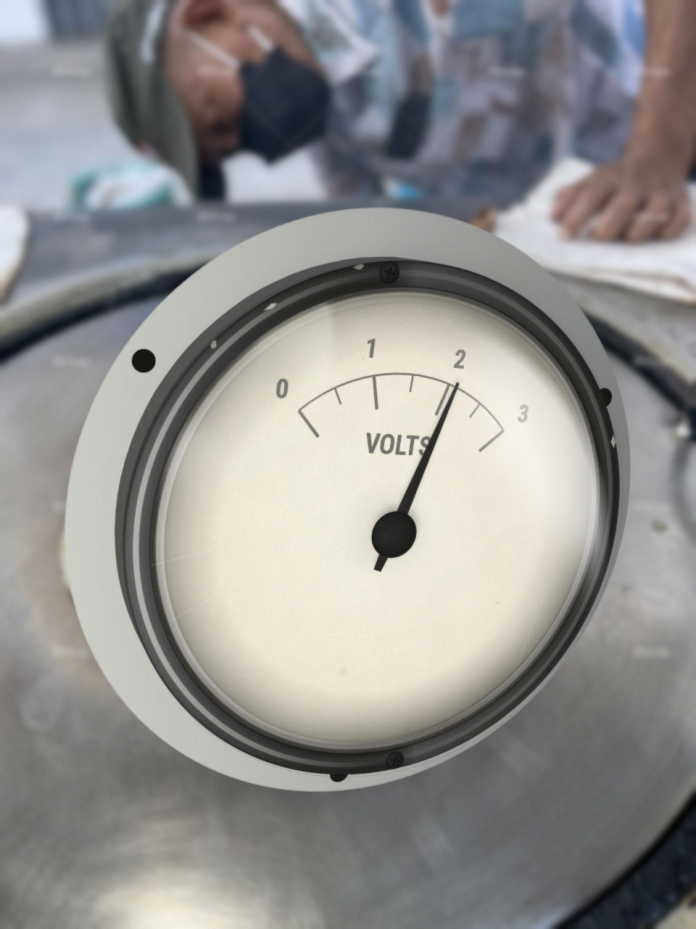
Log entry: 2 V
